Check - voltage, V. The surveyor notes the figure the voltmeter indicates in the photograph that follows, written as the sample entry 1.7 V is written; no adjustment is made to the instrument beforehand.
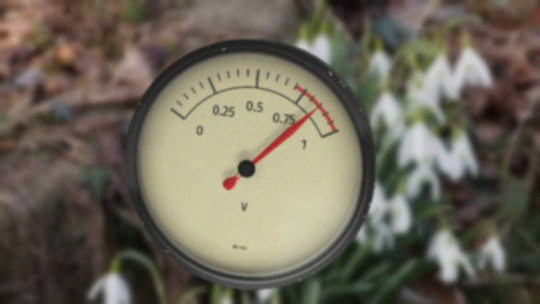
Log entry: 0.85 V
